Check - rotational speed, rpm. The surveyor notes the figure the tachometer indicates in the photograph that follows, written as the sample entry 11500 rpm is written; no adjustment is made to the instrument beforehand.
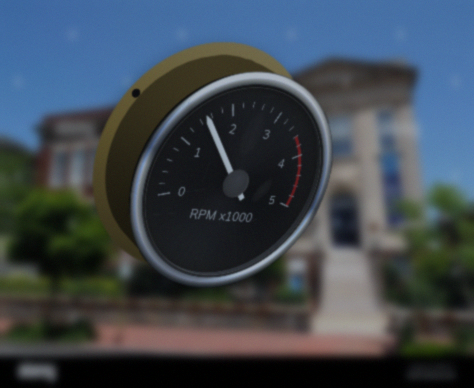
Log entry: 1500 rpm
